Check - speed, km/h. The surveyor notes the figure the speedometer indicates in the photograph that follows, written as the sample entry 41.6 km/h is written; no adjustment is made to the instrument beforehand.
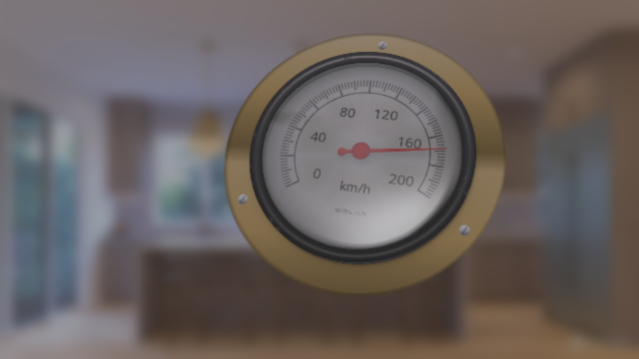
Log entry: 170 km/h
